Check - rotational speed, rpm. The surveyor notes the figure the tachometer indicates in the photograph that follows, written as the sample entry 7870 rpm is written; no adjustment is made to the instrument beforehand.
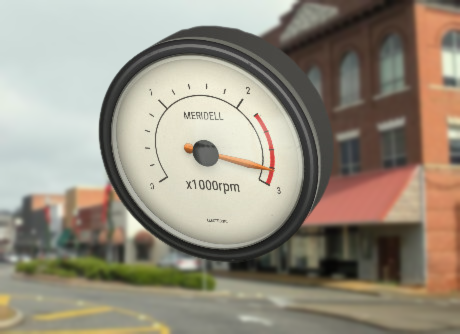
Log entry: 2800 rpm
